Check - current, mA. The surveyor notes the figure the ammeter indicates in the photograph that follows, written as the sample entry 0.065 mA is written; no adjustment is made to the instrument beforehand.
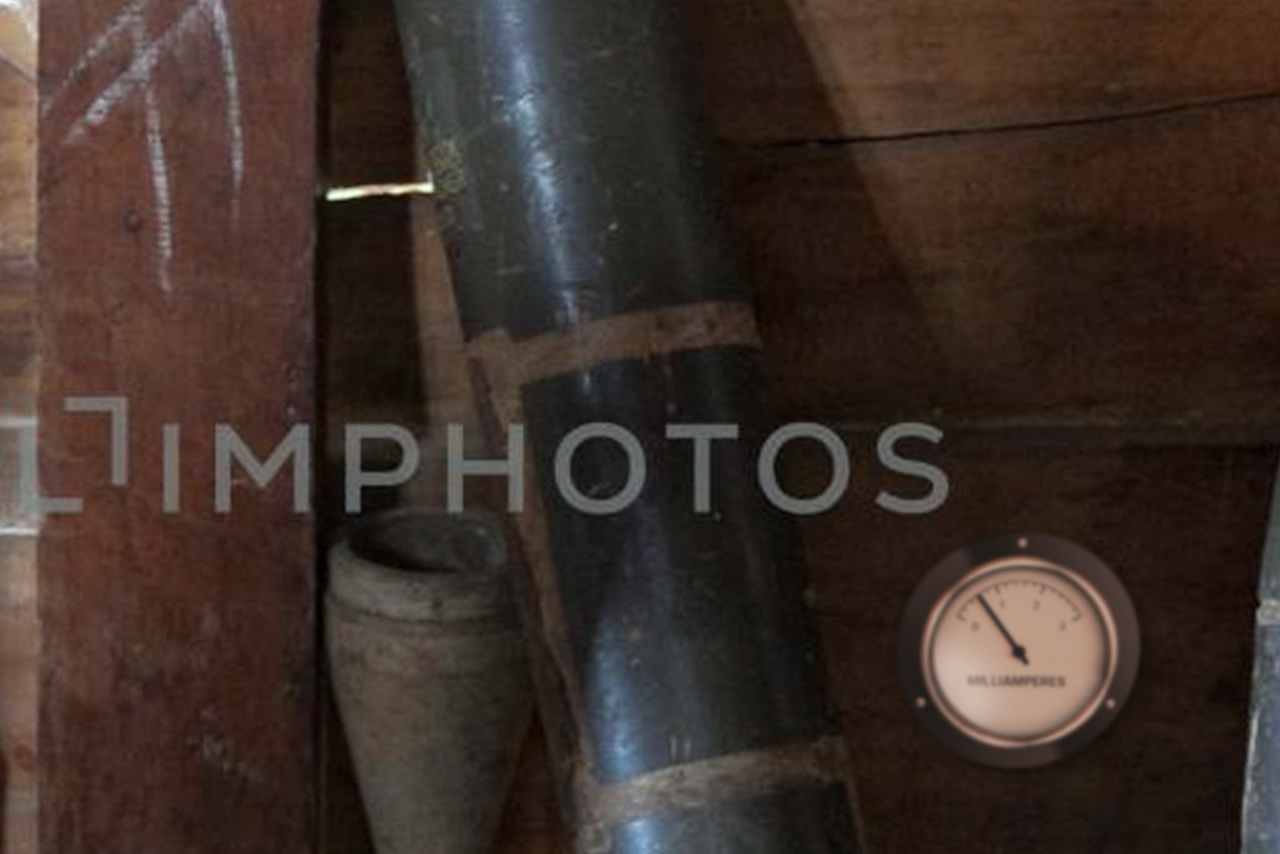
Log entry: 0.6 mA
